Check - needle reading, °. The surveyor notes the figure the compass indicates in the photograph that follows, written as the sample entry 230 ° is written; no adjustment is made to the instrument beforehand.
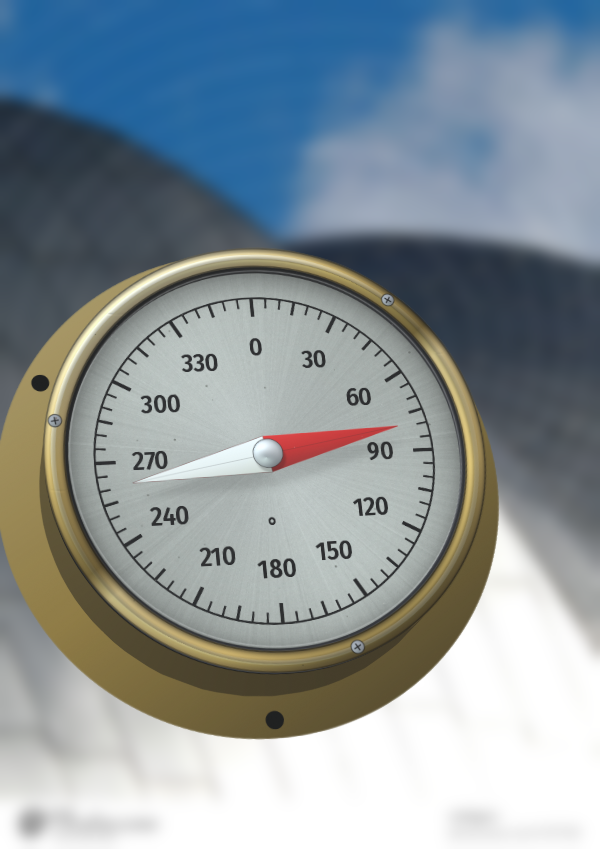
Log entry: 80 °
